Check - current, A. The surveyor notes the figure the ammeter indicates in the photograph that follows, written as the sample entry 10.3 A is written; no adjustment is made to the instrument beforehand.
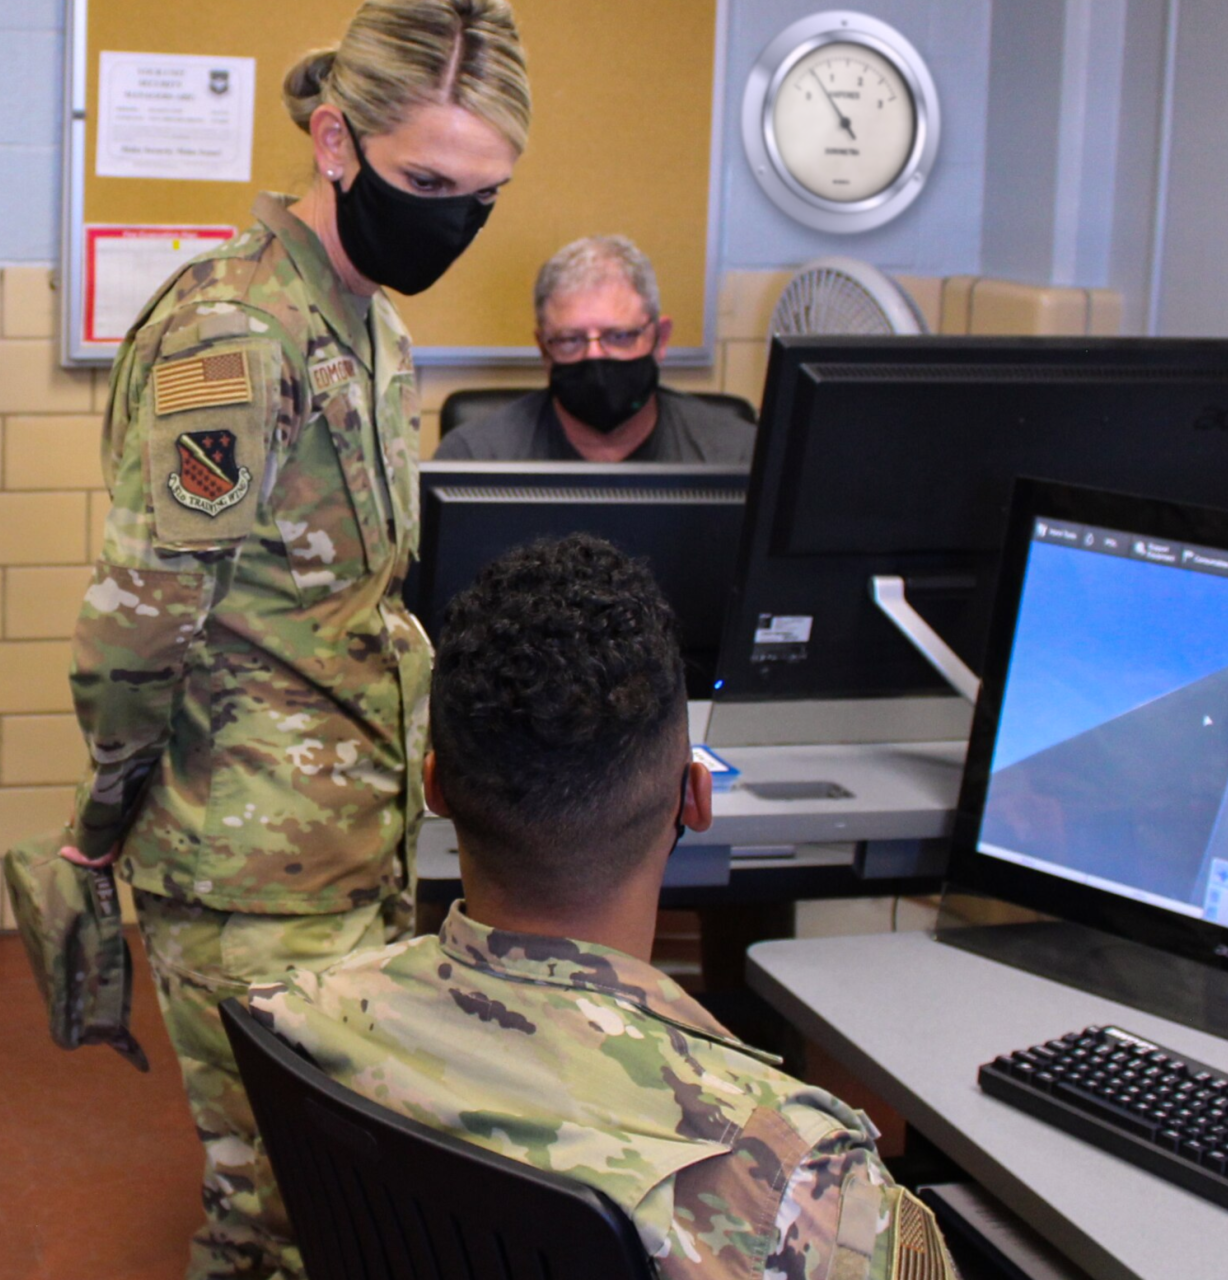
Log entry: 0.5 A
